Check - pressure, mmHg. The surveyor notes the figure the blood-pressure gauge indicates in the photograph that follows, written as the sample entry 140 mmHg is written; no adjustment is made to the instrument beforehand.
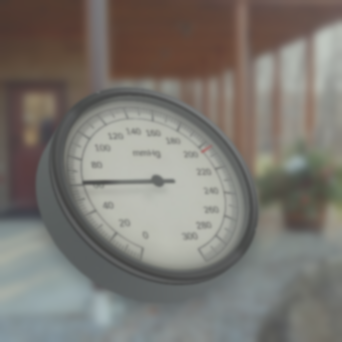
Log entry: 60 mmHg
